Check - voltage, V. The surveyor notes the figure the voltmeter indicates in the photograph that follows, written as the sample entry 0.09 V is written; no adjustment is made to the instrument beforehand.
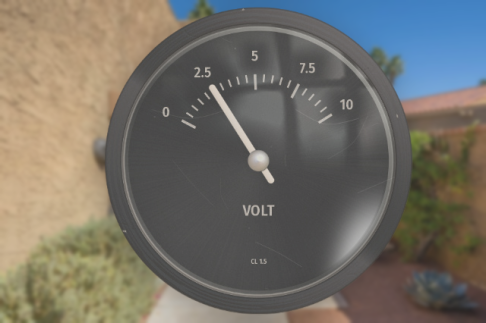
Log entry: 2.5 V
